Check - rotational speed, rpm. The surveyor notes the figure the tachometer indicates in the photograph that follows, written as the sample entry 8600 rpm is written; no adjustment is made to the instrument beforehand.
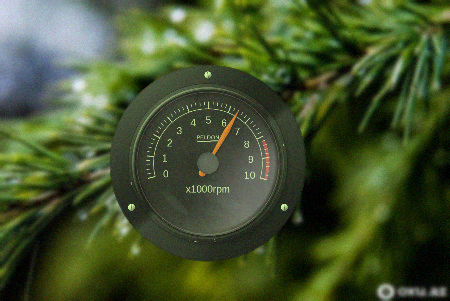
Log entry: 6400 rpm
